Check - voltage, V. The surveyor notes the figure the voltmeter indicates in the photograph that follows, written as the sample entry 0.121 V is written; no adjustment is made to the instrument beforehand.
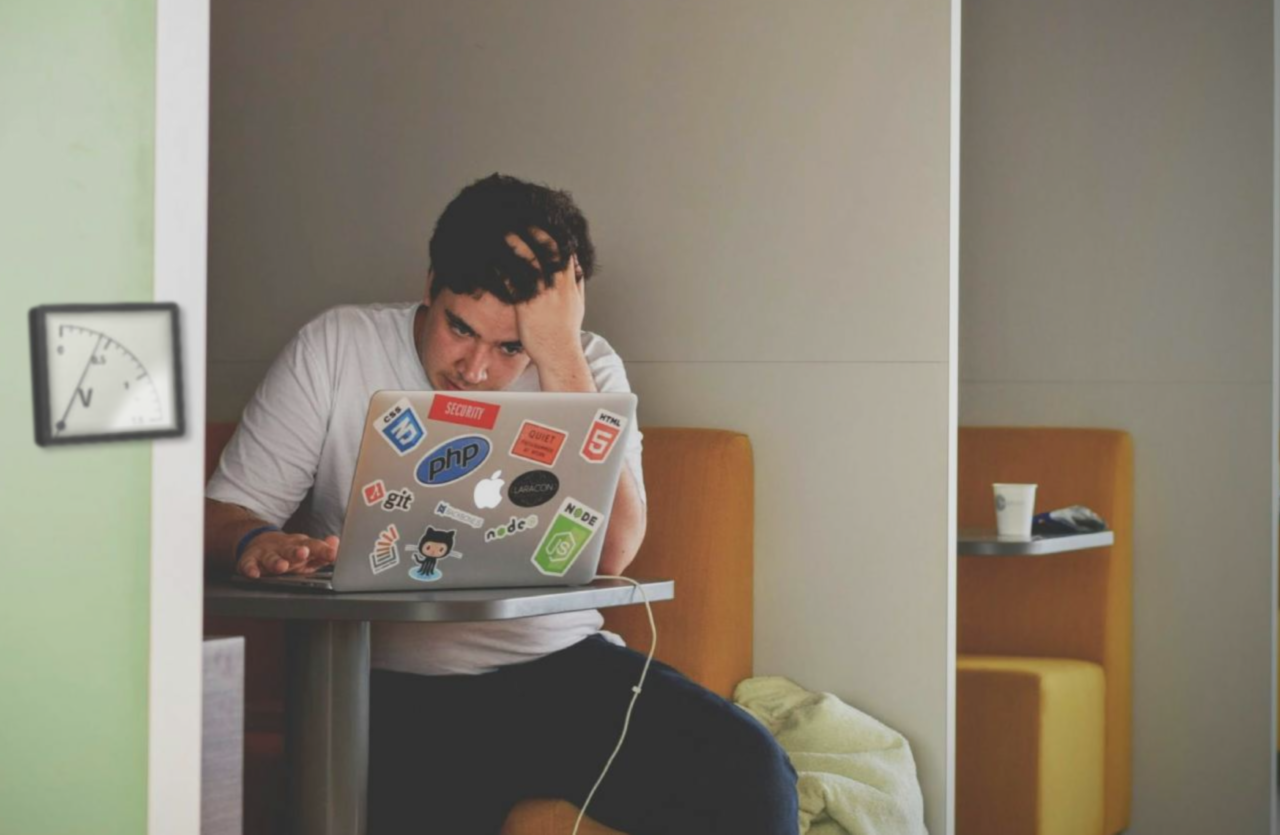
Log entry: 0.4 V
